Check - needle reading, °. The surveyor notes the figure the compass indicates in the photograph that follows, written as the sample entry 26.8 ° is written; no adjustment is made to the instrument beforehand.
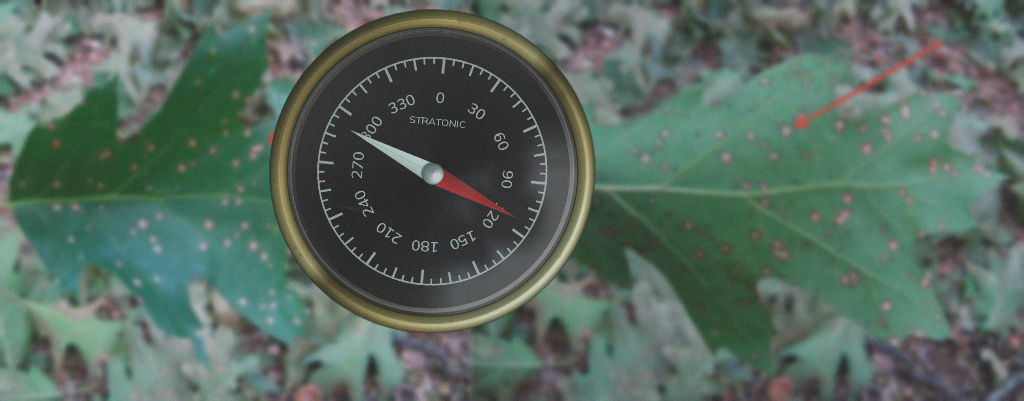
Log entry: 112.5 °
